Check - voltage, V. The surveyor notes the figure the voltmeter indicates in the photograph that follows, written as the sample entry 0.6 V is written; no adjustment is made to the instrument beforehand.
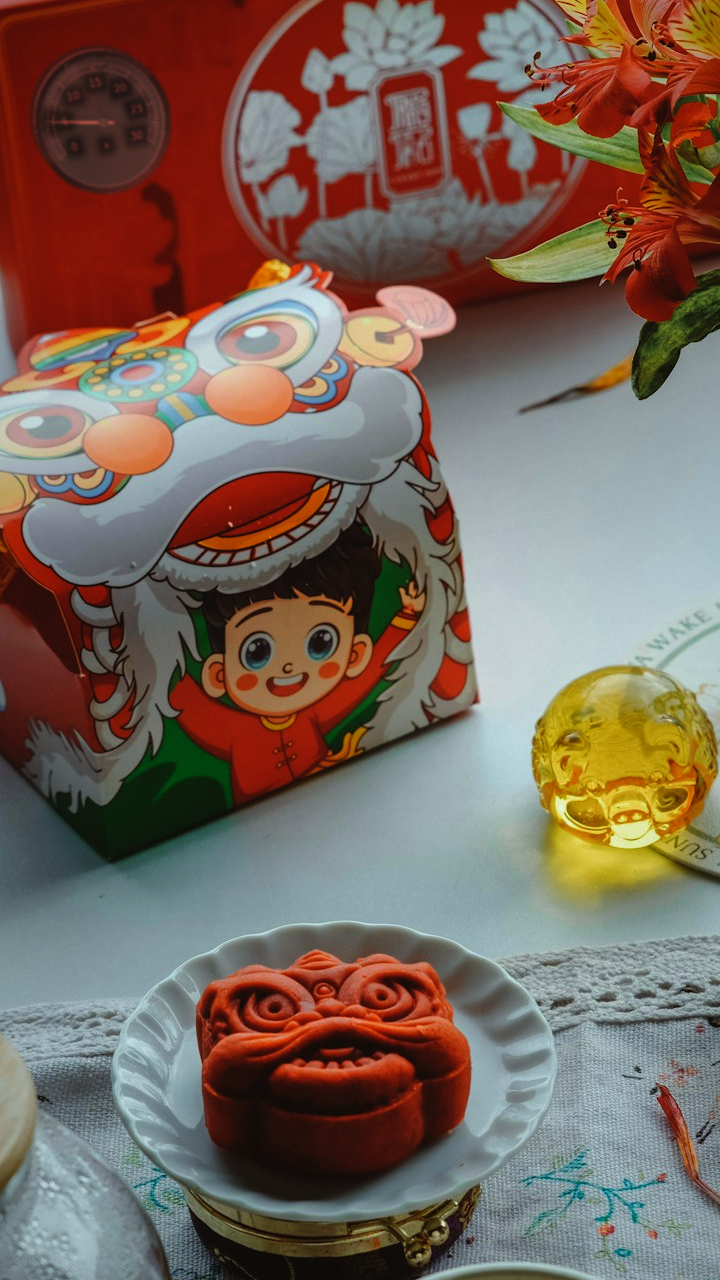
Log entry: 5 V
